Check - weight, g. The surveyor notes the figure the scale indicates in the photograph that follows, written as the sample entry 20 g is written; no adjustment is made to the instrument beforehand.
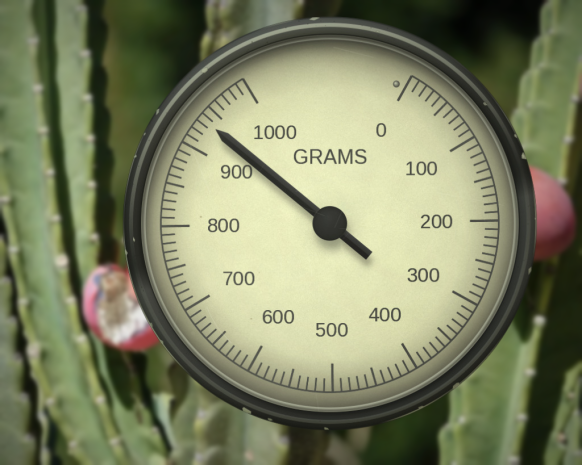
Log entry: 935 g
